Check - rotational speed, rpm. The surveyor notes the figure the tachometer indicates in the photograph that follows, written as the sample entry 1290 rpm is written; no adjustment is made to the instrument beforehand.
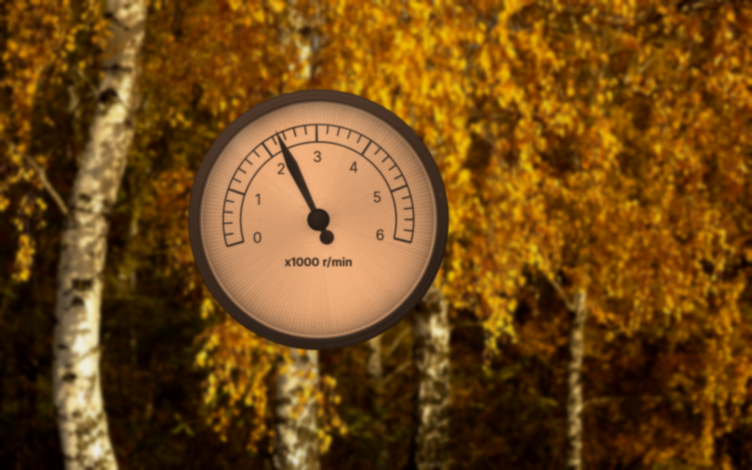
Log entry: 2300 rpm
